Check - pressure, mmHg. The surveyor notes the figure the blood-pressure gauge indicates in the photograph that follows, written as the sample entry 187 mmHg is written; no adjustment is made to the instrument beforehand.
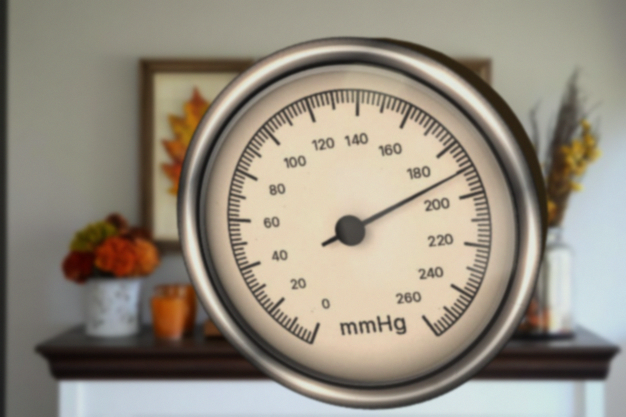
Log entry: 190 mmHg
